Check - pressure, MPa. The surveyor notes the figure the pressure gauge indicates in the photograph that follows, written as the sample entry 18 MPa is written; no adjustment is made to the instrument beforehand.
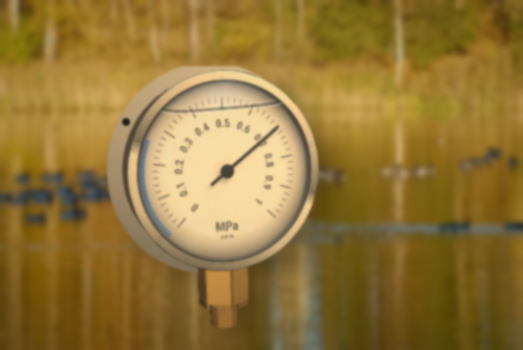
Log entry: 0.7 MPa
